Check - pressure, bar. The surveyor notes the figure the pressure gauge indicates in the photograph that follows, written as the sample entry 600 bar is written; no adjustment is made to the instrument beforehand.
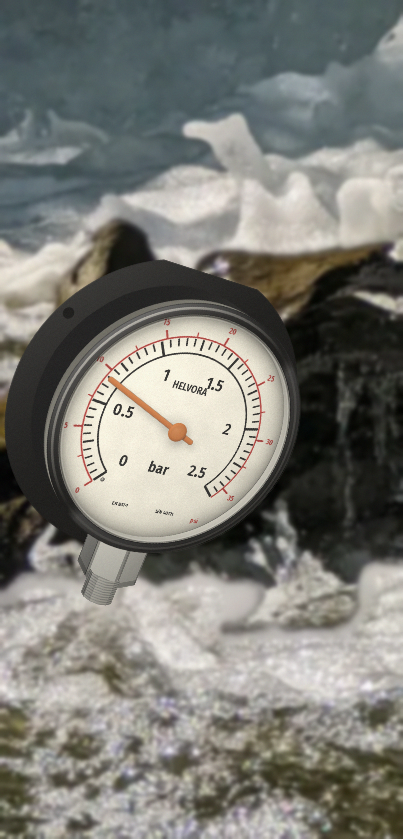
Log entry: 0.65 bar
